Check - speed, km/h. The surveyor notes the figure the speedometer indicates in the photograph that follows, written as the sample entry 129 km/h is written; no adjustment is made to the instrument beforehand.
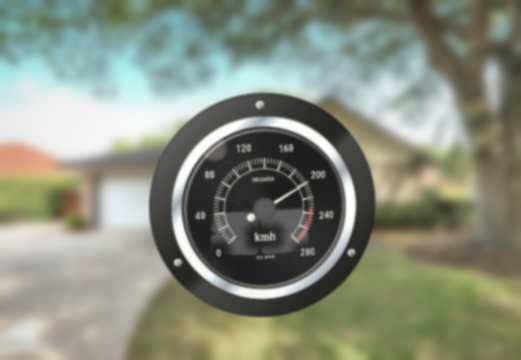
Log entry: 200 km/h
